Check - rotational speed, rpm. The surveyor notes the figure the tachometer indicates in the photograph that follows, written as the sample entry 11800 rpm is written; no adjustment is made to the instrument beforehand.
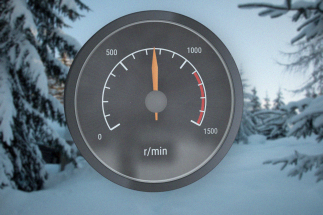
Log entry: 750 rpm
